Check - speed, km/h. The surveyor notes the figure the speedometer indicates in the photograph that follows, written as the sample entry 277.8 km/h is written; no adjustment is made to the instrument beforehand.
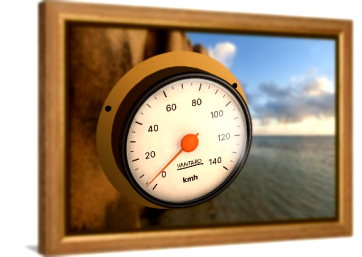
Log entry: 5 km/h
